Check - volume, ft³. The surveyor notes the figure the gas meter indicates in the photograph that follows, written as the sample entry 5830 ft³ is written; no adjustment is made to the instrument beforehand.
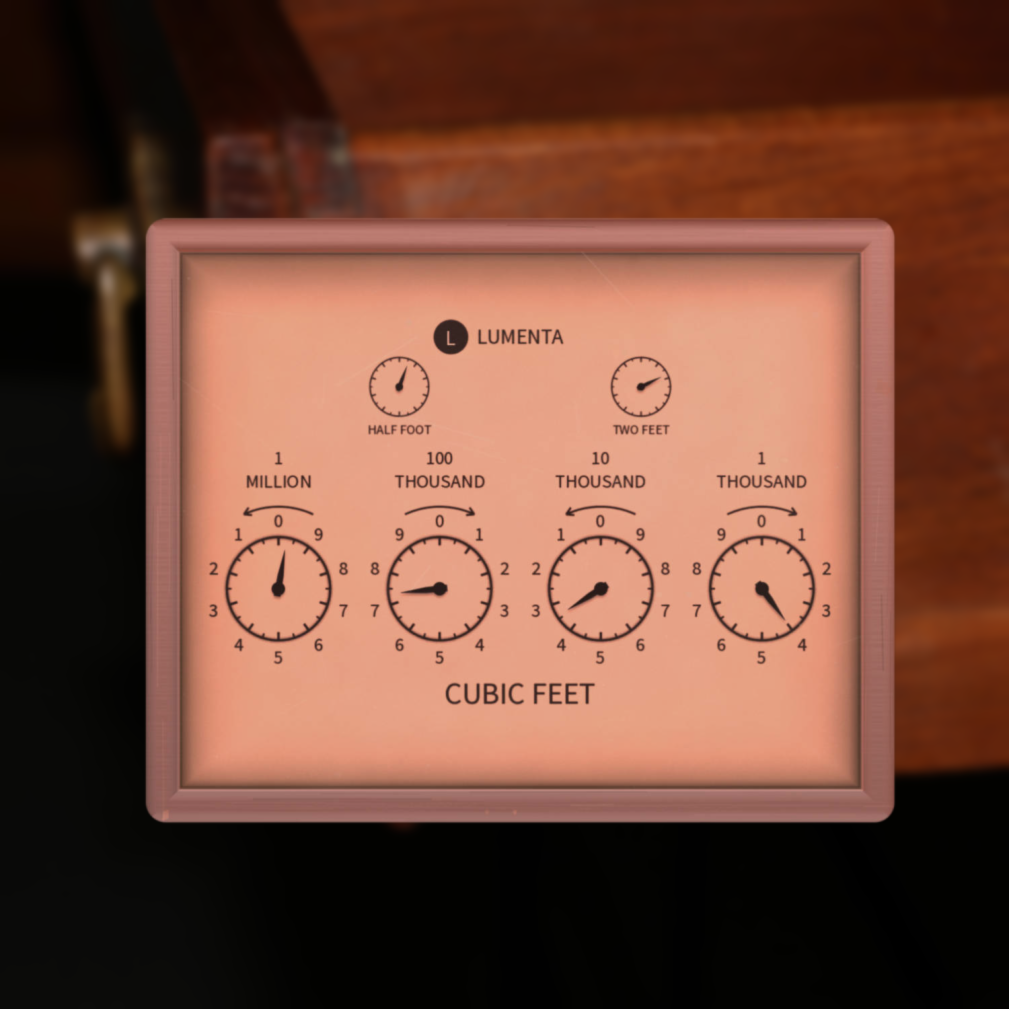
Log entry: 973400 ft³
